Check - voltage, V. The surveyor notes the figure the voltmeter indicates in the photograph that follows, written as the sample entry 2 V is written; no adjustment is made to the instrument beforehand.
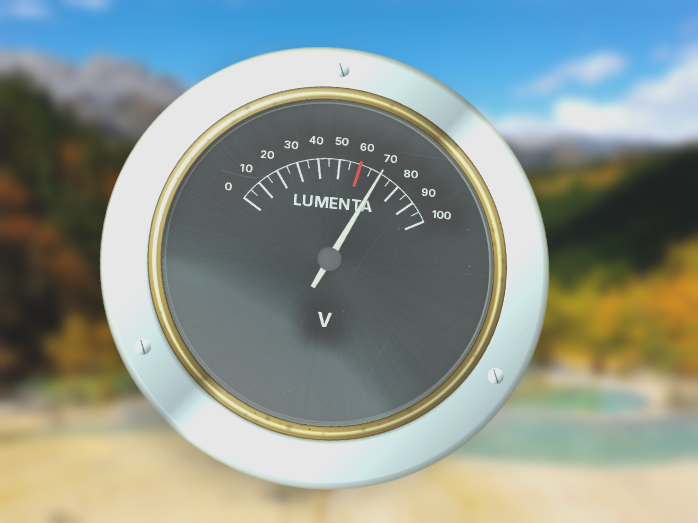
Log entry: 70 V
